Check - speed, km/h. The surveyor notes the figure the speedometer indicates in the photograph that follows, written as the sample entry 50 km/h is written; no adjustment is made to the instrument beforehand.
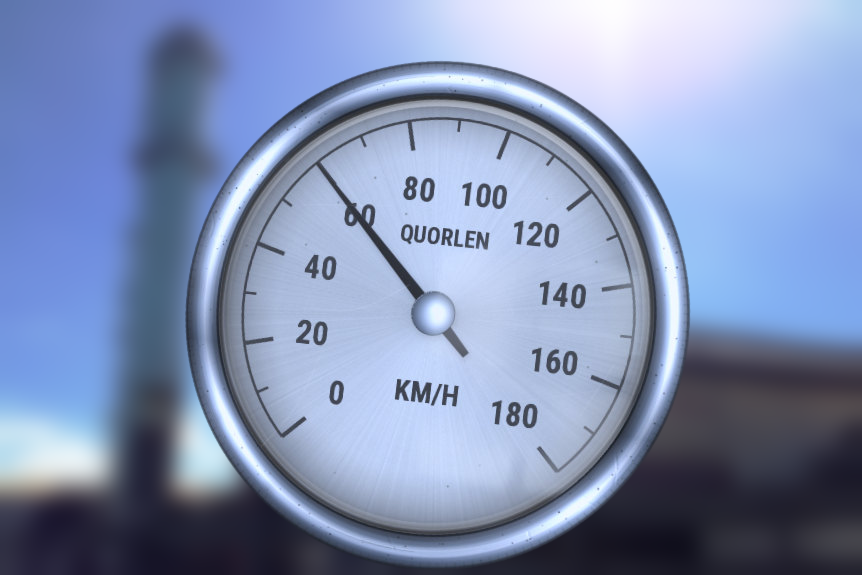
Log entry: 60 km/h
